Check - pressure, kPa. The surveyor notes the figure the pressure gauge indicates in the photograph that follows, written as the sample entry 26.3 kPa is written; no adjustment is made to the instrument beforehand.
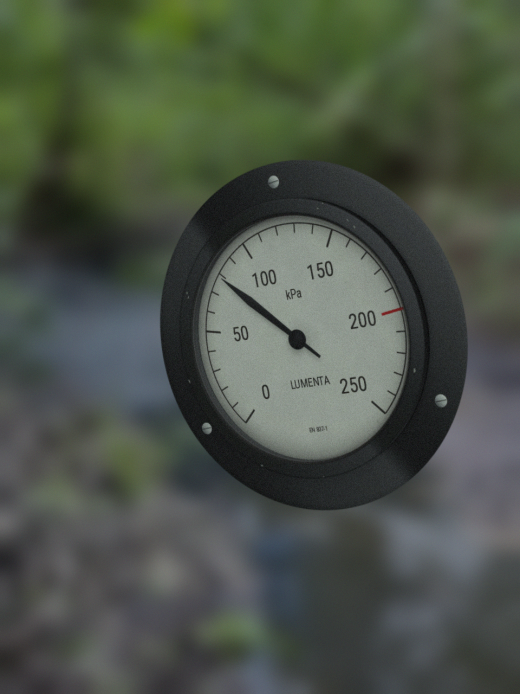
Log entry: 80 kPa
